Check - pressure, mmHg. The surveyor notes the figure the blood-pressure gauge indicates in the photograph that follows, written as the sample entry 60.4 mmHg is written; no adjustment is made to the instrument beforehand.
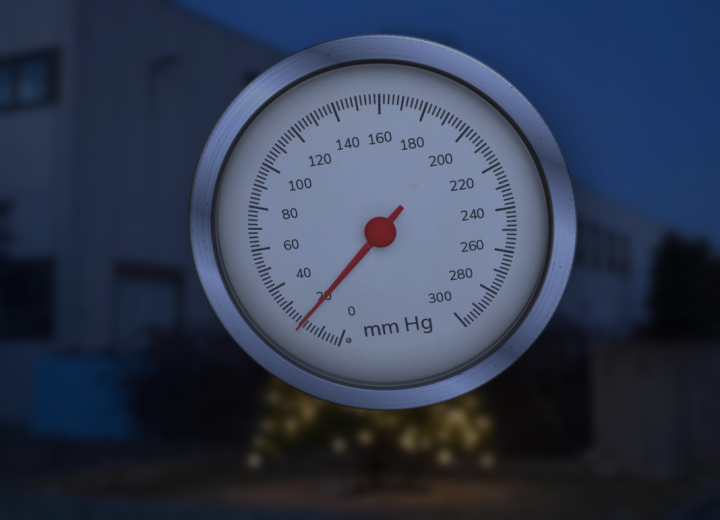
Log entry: 20 mmHg
